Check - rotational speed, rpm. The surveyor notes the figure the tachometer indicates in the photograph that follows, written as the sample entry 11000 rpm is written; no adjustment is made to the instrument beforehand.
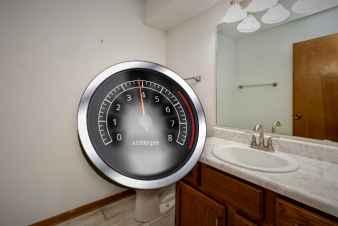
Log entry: 3800 rpm
